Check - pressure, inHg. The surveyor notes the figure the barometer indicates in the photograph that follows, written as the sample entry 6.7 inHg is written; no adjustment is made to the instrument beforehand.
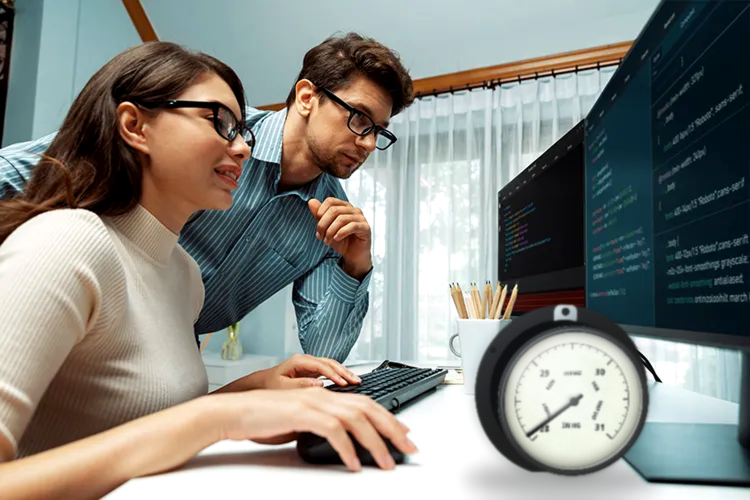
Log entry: 28.1 inHg
